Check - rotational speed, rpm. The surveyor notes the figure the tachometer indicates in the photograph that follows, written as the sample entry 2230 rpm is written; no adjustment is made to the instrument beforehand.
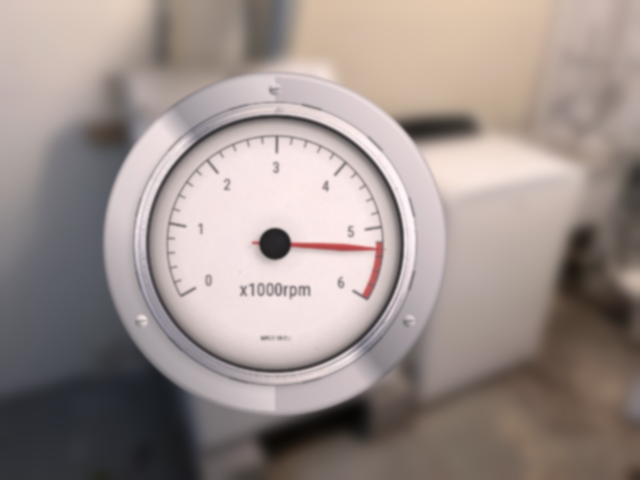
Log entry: 5300 rpm
